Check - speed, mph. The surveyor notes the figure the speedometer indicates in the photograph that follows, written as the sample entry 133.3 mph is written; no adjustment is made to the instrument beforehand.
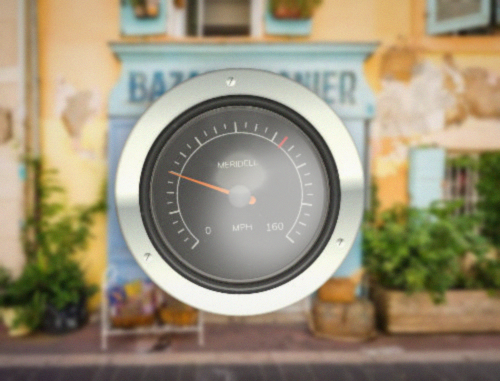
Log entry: 40 mph
